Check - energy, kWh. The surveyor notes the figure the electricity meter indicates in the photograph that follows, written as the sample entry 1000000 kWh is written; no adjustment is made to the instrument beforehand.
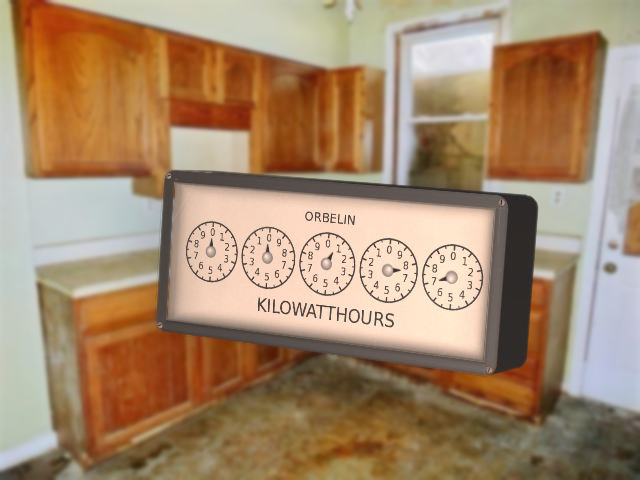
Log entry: 77 kWh
